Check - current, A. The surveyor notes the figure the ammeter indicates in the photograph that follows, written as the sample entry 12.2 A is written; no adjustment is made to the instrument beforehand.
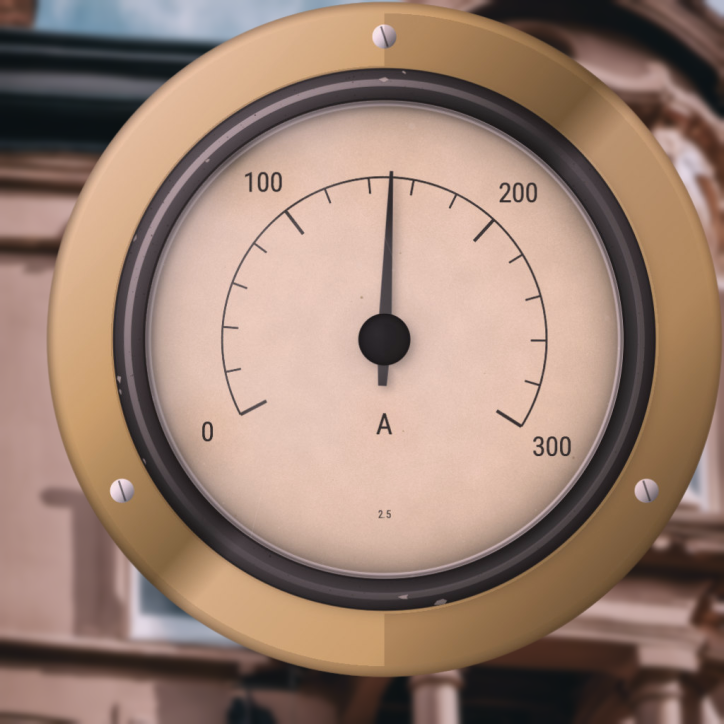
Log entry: 150 A
